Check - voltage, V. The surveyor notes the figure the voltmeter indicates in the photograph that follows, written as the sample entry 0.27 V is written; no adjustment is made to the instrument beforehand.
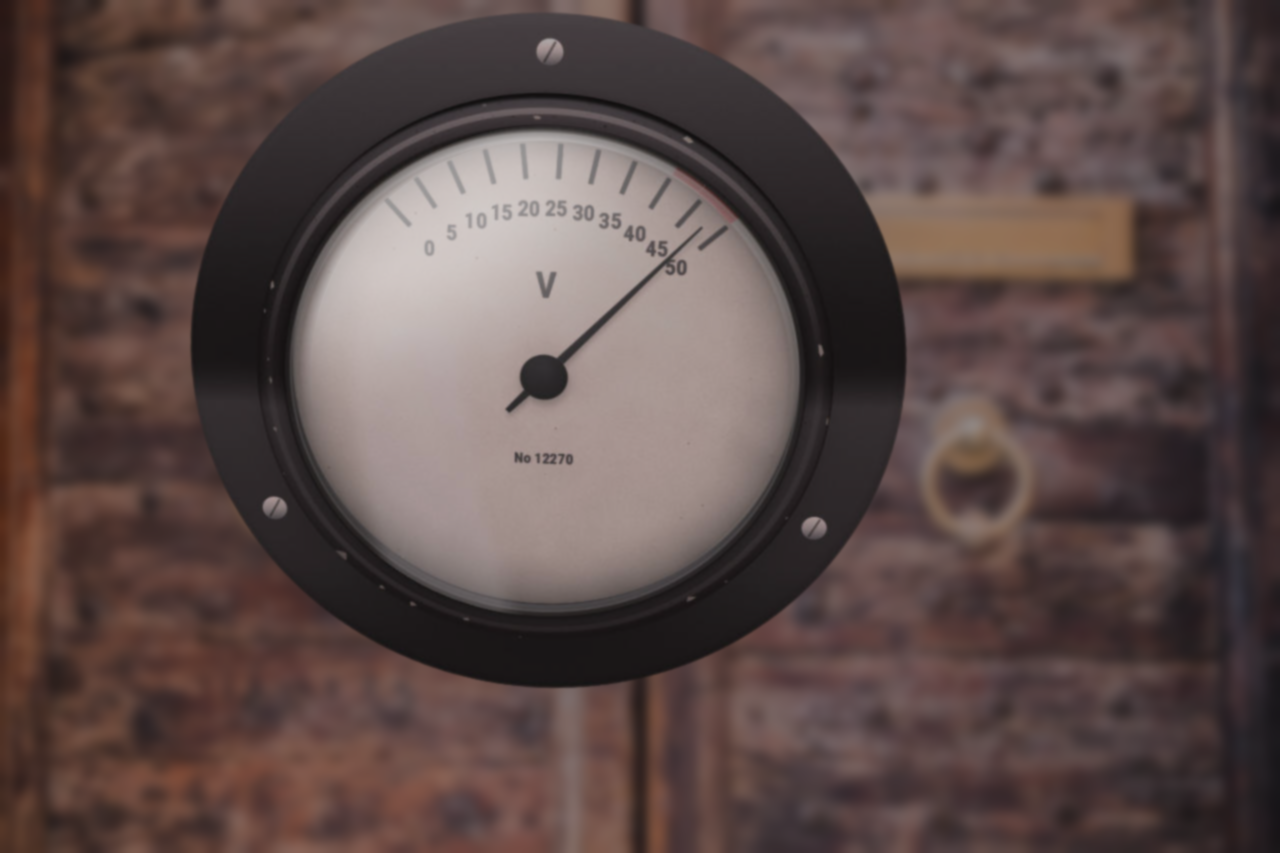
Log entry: 47.5 V
